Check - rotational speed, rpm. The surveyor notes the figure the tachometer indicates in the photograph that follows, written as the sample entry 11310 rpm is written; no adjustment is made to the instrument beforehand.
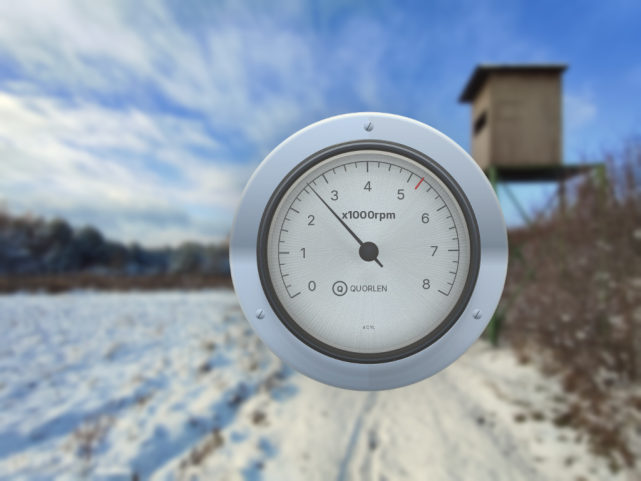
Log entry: 2625 rpm
